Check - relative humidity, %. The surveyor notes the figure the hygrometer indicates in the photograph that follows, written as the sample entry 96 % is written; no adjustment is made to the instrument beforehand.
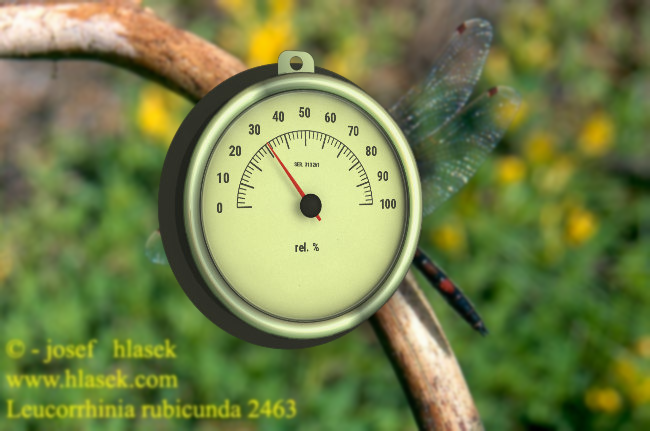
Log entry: 30 %
